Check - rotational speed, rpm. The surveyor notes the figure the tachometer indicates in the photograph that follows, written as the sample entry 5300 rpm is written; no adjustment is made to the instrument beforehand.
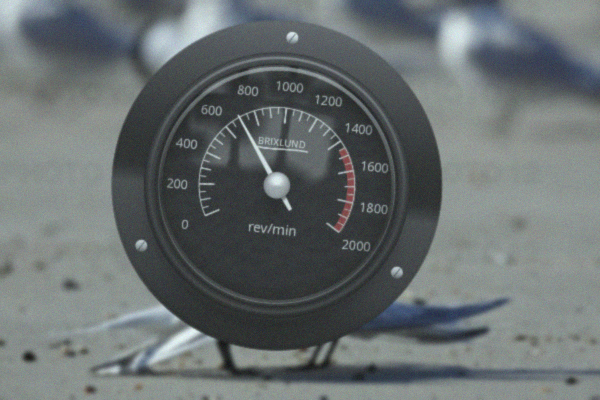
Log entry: 700 rpm
